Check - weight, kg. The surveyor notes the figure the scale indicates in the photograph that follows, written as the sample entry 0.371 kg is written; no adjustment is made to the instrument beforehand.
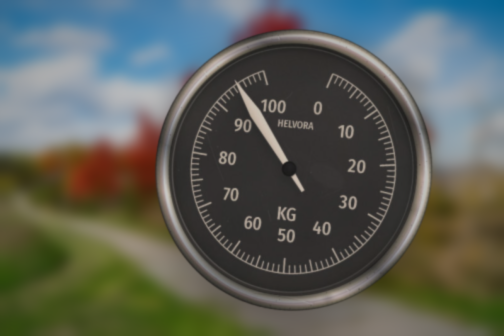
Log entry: 95 kg
